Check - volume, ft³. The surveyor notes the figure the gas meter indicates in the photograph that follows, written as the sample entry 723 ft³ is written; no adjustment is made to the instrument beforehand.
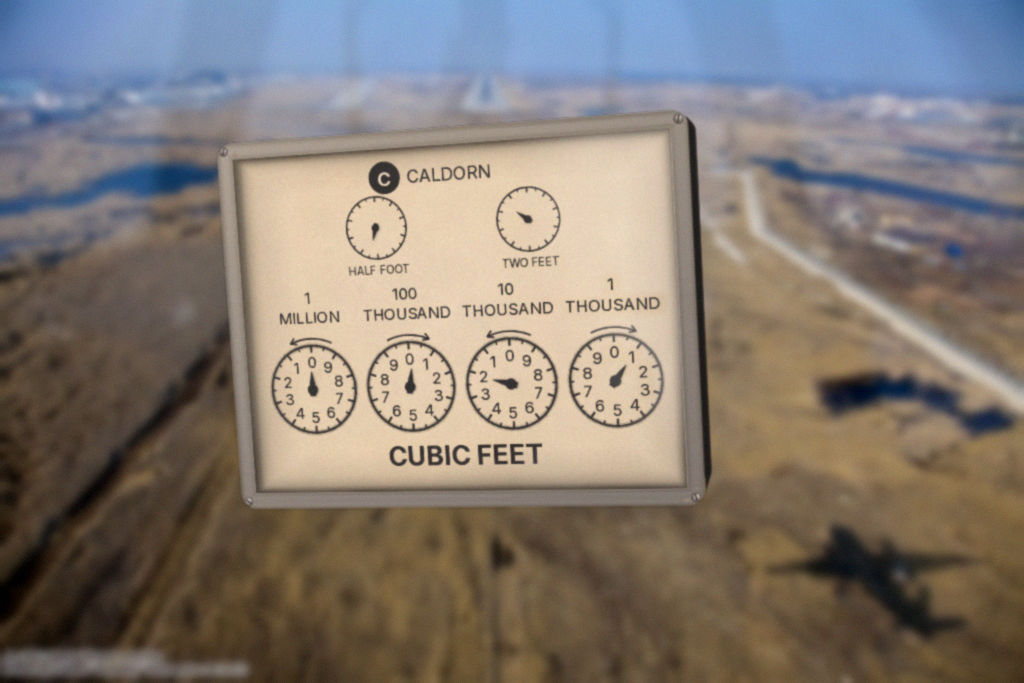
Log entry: 2100 ft³
